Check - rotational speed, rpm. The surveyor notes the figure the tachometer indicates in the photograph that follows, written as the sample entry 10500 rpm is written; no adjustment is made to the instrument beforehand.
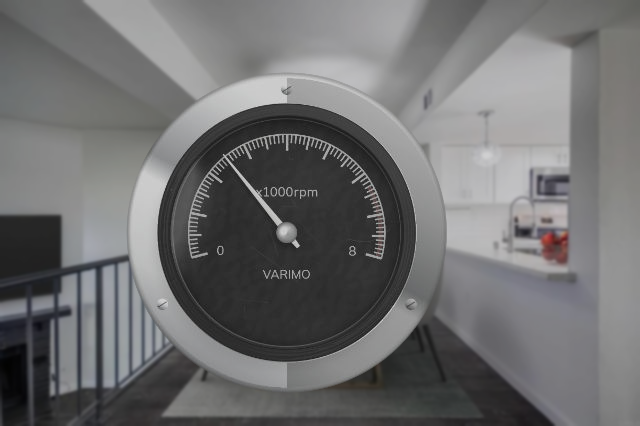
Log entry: 2500 rpm
